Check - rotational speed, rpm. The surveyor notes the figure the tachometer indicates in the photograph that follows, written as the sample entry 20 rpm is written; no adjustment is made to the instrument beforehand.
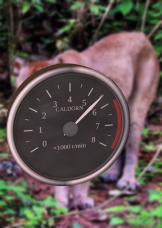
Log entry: 5500 rpm
